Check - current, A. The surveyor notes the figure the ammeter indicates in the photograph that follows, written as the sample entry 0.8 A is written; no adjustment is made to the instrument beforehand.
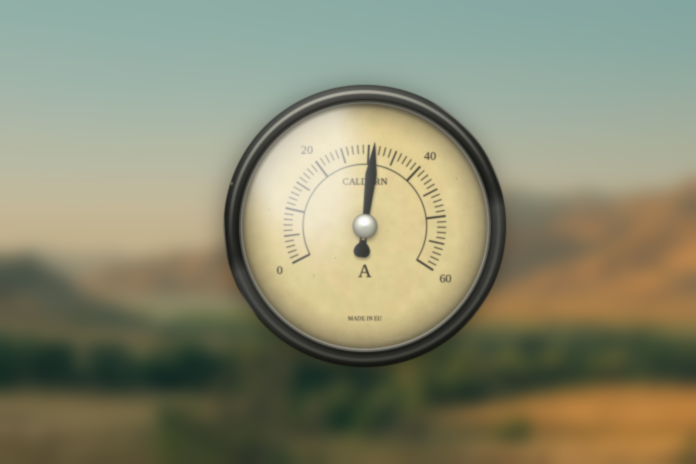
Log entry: 31 A
